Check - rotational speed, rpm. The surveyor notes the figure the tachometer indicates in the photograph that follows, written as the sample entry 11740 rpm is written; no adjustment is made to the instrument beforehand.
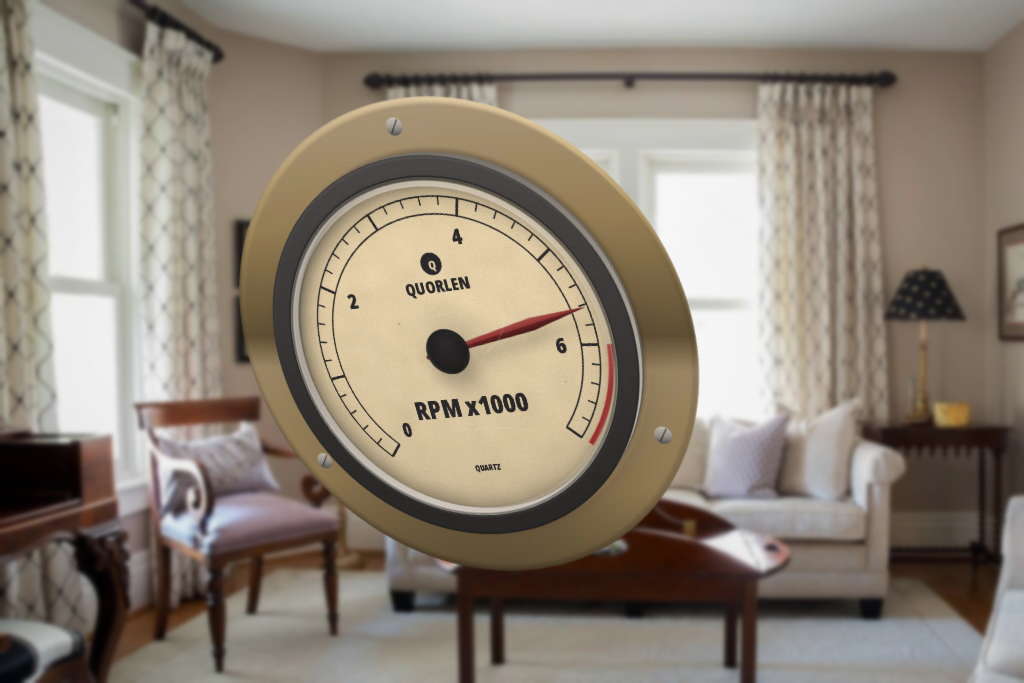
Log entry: 5600 rpm
